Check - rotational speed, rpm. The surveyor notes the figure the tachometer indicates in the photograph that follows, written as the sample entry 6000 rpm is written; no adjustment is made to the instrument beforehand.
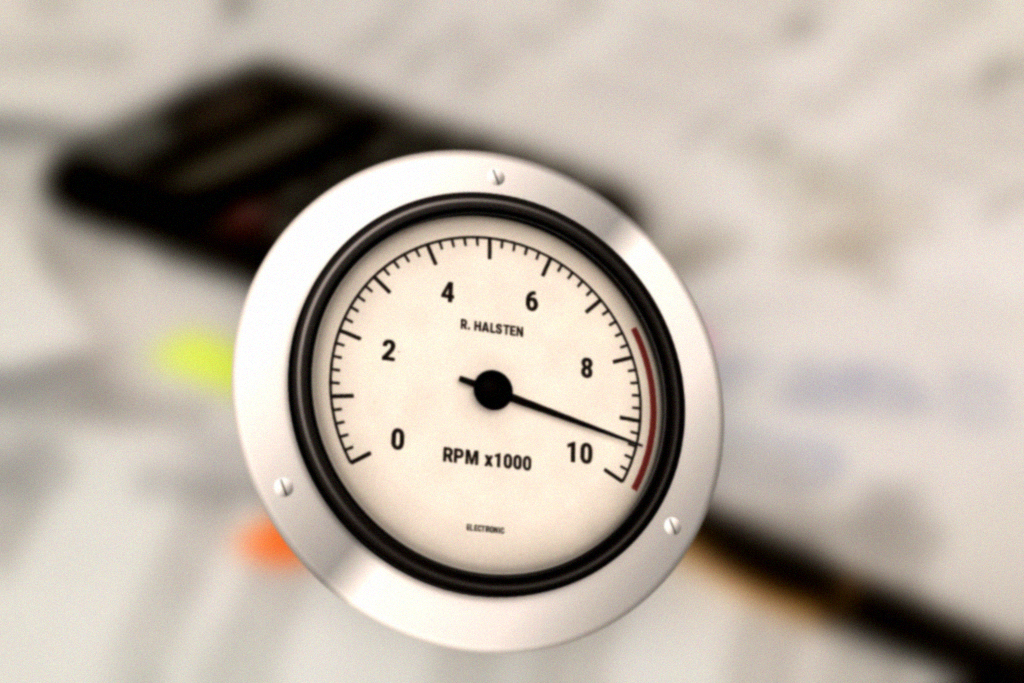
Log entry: 9400 rpm
